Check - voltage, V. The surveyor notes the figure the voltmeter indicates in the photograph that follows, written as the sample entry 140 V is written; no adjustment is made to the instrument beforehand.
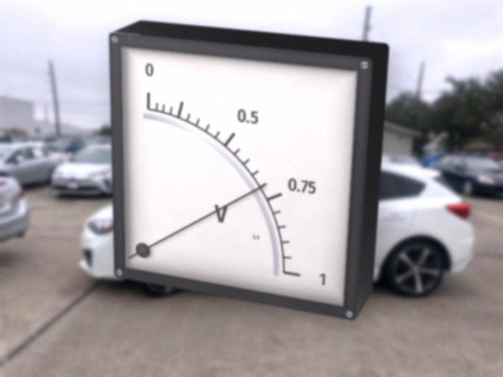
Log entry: 0.7 V
